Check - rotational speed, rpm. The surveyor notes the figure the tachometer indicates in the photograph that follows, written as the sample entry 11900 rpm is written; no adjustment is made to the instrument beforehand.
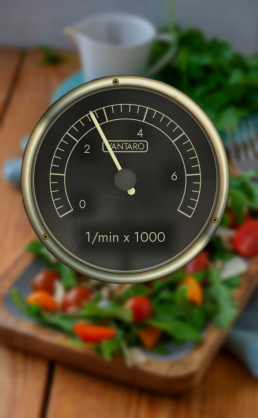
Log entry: 2700 rpm
